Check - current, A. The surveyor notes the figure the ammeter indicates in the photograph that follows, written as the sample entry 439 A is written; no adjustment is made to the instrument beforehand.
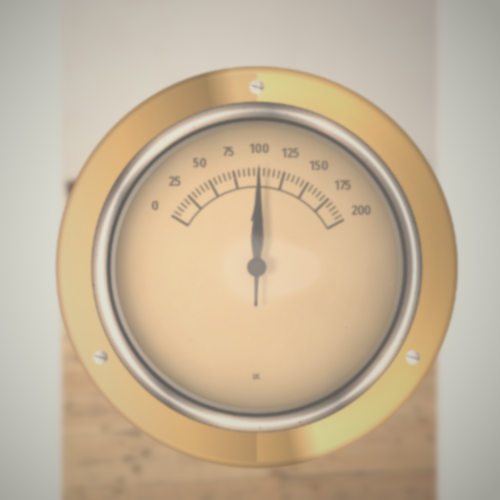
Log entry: 100 A
